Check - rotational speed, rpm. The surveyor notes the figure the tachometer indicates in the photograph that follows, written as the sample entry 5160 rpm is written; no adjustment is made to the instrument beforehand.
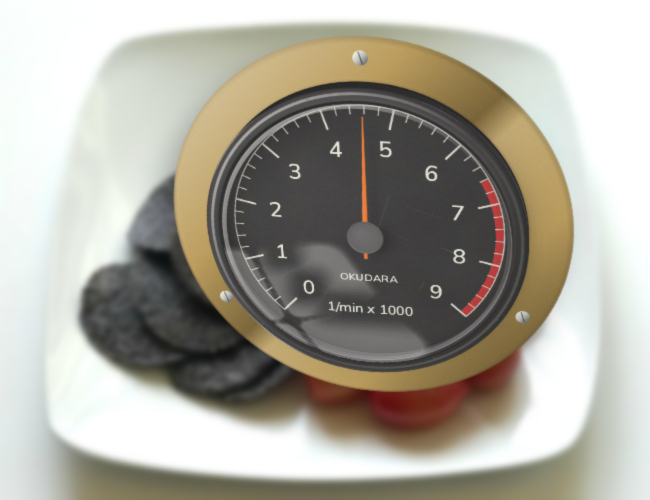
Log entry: 4600 rpm
